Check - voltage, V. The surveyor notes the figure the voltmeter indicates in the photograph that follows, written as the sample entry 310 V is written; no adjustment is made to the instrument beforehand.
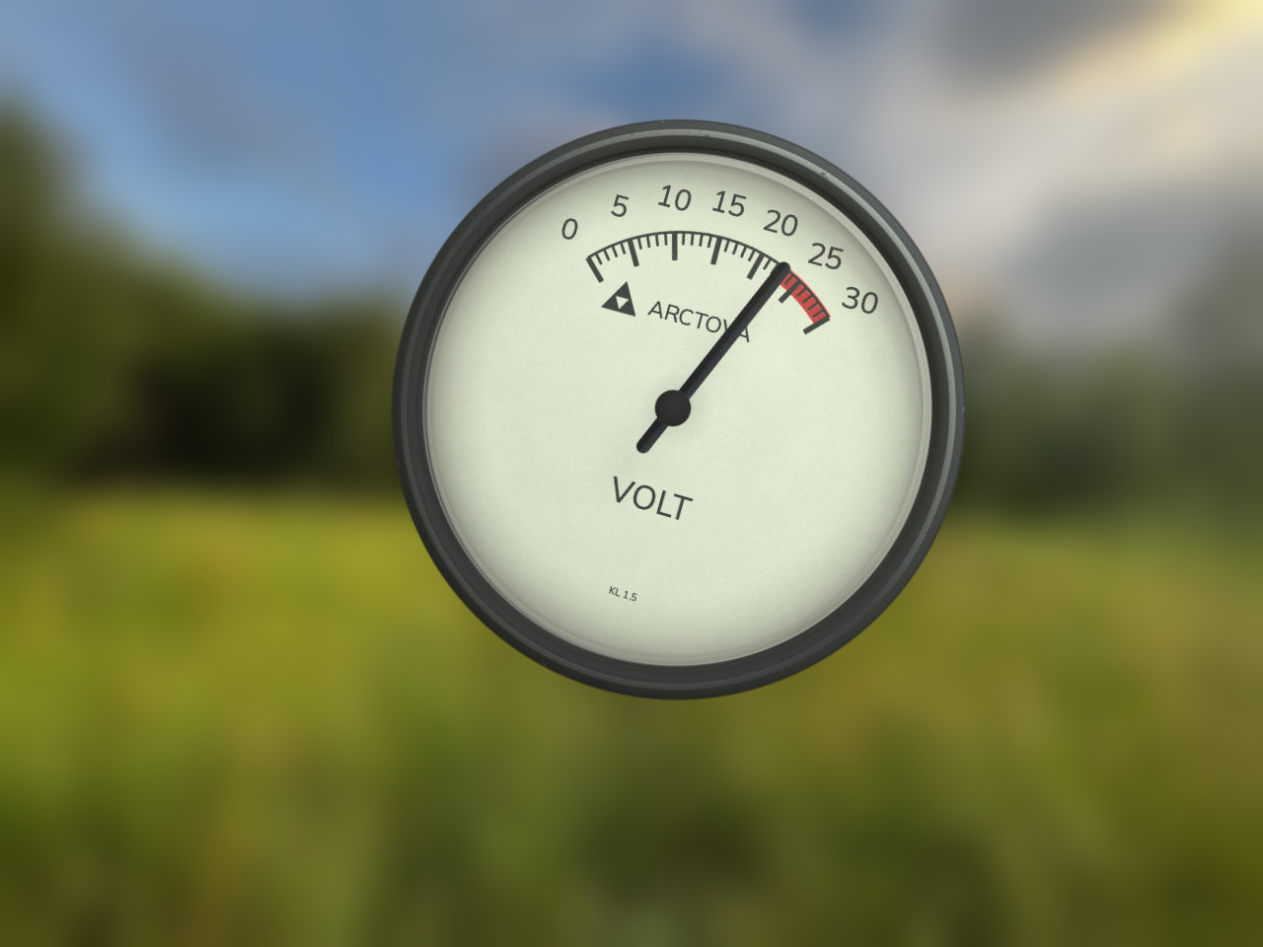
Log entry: 23 V
